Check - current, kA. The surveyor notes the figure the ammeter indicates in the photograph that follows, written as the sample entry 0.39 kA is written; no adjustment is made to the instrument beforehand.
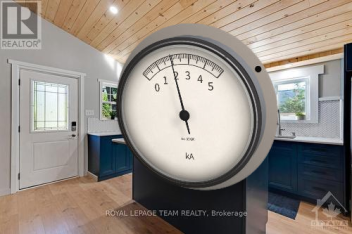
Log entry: 2 kA
